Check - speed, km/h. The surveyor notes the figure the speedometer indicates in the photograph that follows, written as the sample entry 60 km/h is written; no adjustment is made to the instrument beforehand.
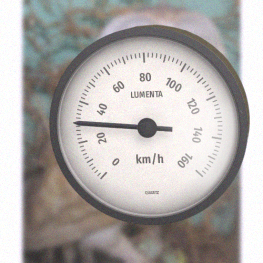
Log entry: 30 km/h
